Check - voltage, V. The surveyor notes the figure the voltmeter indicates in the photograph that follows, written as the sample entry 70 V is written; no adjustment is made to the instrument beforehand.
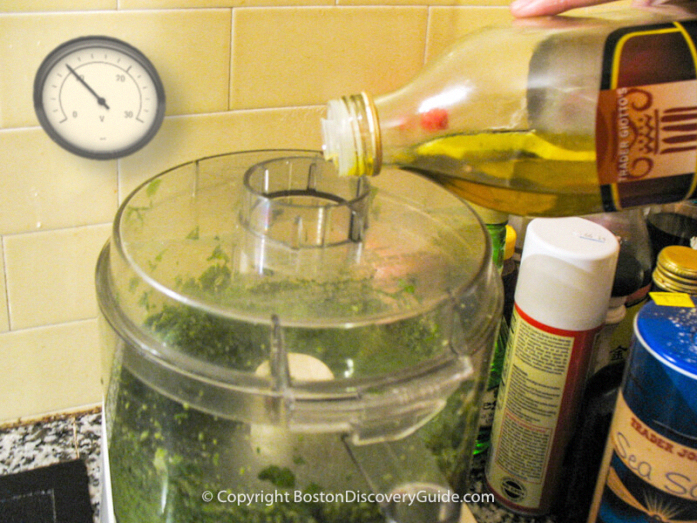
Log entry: 10 V
